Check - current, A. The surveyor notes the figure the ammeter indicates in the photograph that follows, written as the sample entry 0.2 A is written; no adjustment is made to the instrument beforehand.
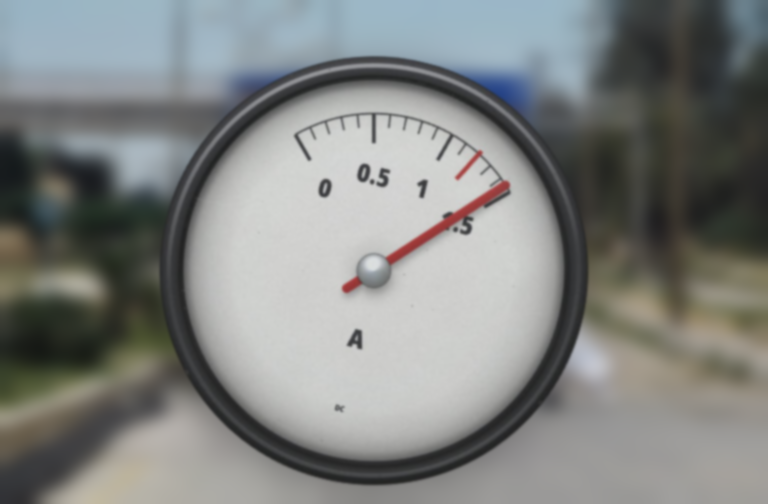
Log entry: 1.45 A
